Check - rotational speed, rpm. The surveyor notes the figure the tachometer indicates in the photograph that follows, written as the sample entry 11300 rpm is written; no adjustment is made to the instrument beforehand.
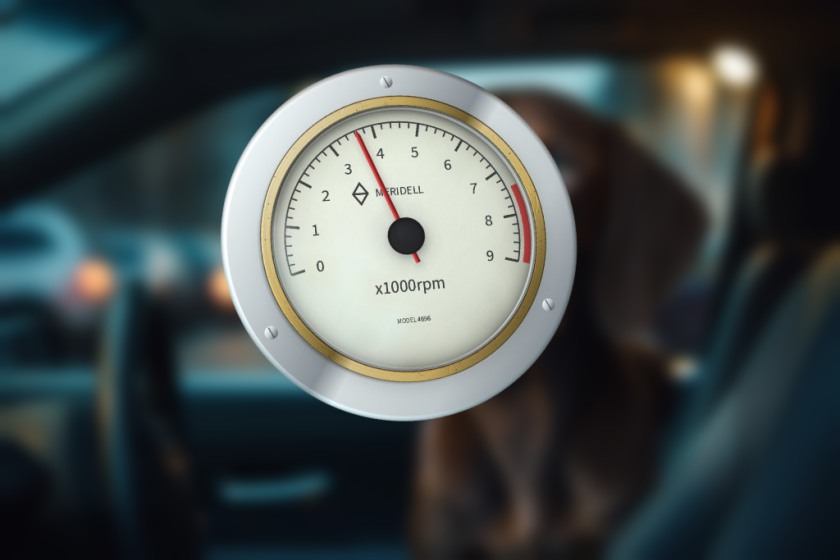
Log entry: 3600 rpm
